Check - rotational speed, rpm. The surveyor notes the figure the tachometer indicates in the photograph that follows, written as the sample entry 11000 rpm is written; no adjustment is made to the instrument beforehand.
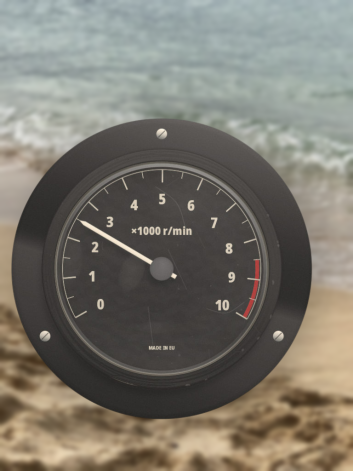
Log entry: 2500 rpm
